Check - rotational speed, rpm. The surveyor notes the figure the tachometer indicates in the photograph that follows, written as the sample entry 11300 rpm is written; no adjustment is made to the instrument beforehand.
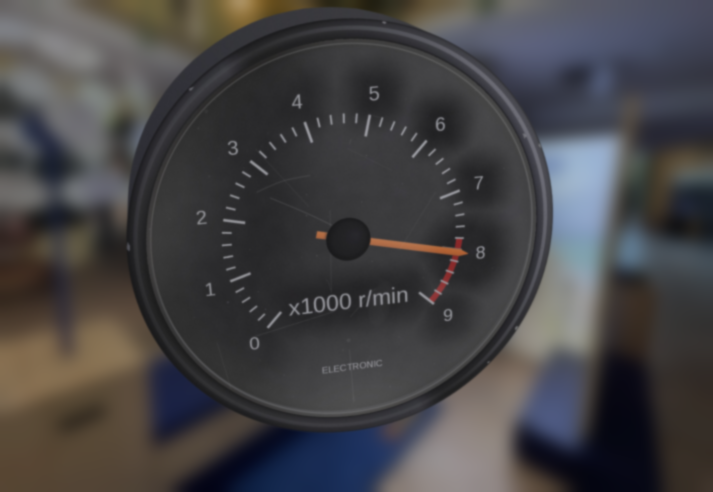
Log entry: 8000 rpm
